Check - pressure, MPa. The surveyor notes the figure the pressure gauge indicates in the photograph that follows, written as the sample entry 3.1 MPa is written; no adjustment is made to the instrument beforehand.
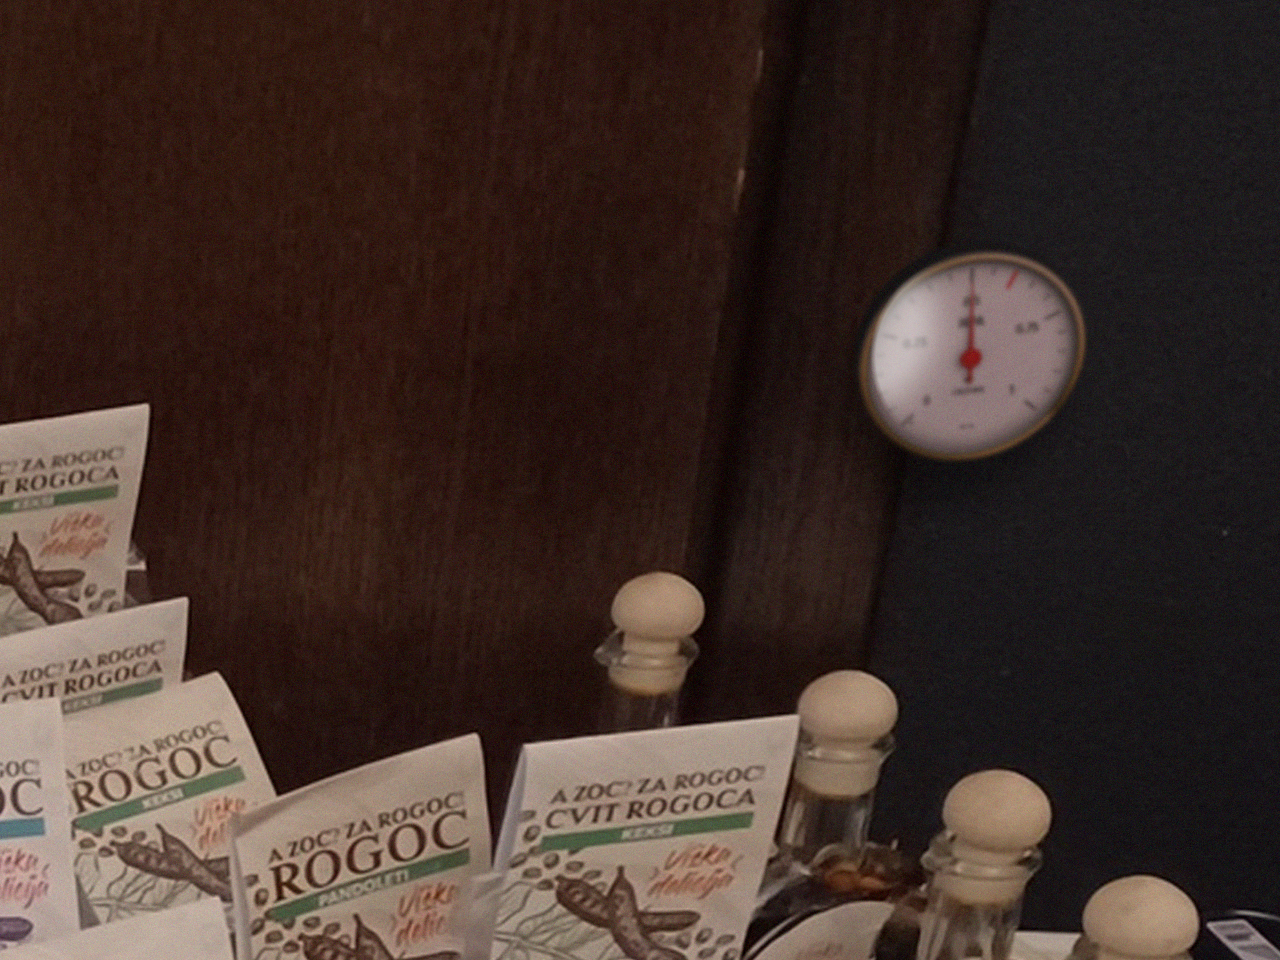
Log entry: 0.5 MPa
